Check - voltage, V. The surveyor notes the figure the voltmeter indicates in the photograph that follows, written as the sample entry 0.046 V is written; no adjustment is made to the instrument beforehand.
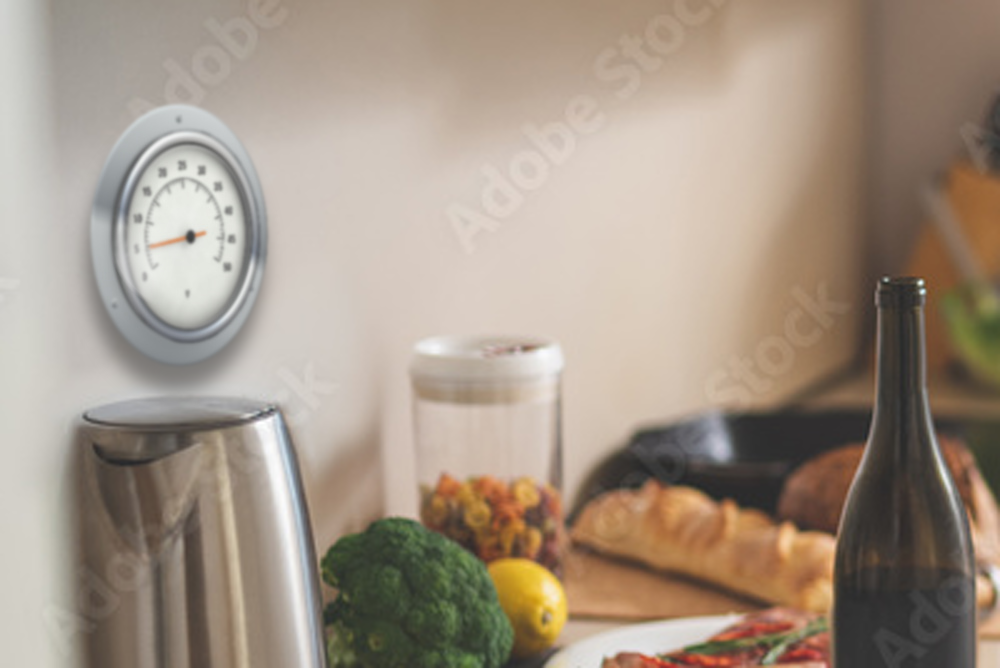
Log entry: 5 V
